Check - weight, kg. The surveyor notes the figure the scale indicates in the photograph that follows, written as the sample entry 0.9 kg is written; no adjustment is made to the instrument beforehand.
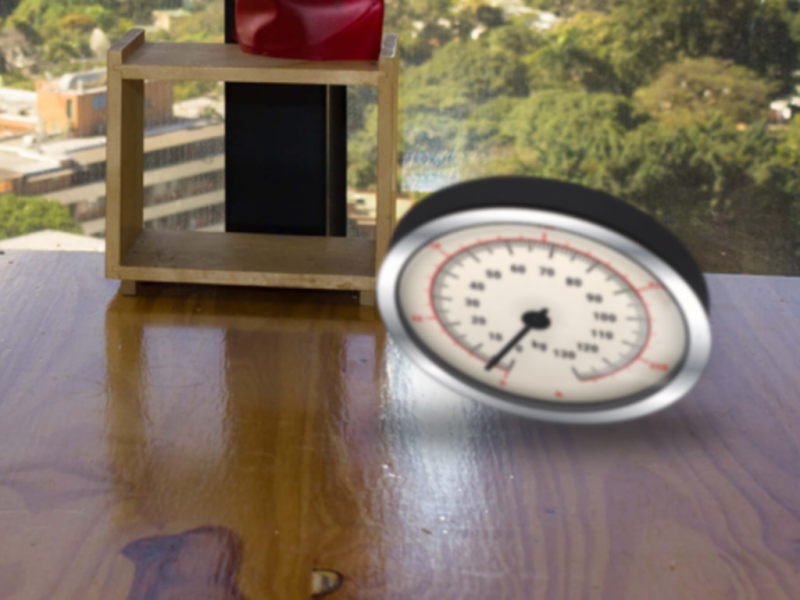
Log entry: 5 kg
